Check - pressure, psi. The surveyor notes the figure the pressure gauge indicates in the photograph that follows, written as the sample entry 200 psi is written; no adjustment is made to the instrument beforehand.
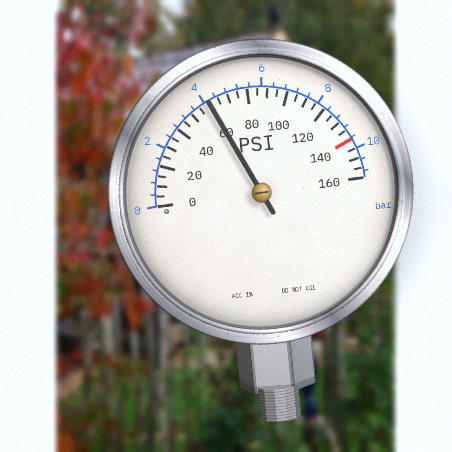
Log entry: 60 psi
